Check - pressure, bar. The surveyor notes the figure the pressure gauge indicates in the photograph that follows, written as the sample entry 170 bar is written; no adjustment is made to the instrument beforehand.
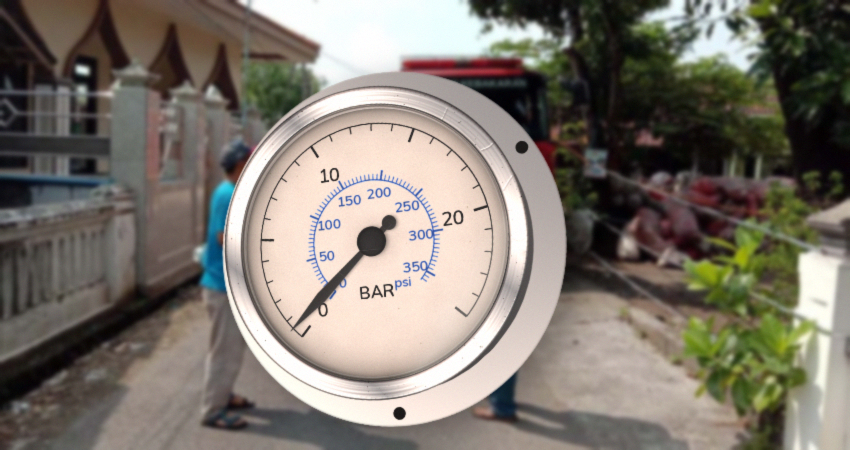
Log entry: 0.5 bar
